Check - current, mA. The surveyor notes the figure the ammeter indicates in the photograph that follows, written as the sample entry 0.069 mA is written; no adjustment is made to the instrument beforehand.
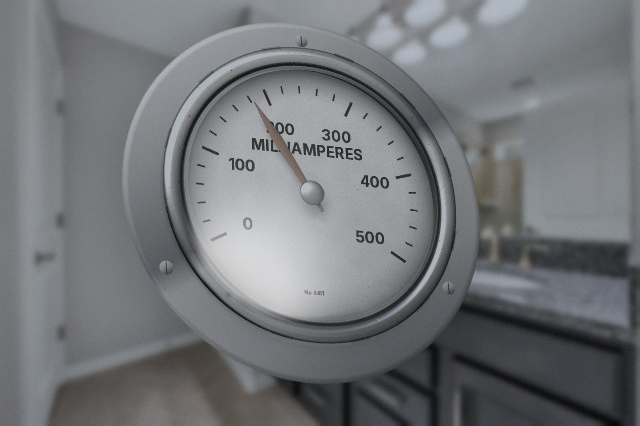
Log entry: 180 mA
